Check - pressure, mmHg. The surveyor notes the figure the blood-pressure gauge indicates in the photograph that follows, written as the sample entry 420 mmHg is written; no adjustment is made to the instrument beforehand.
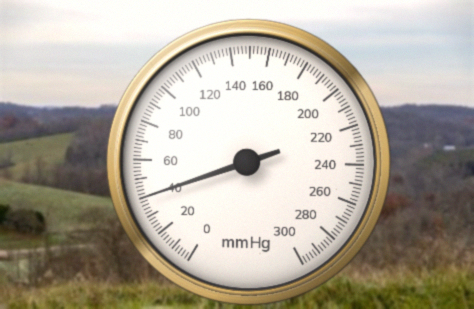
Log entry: 40 mmHg
